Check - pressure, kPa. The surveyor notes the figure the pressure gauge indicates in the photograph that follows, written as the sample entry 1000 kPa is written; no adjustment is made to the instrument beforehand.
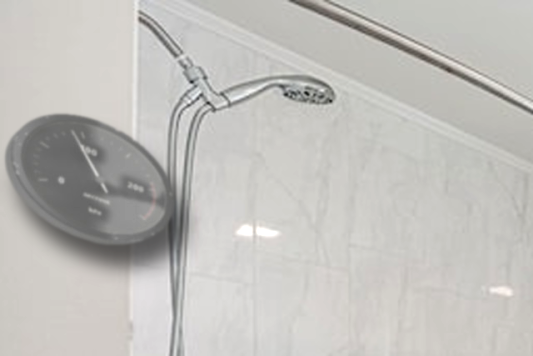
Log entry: 90 kPa
